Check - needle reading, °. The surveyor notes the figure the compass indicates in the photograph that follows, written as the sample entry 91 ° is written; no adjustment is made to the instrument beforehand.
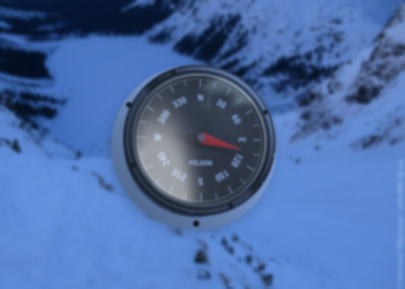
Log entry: 105 °
